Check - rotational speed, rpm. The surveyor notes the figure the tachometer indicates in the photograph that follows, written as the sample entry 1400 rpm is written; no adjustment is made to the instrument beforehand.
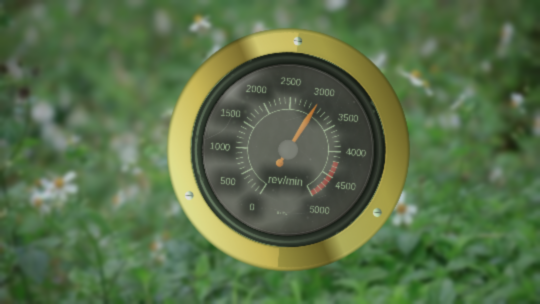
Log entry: 3000 rpm
